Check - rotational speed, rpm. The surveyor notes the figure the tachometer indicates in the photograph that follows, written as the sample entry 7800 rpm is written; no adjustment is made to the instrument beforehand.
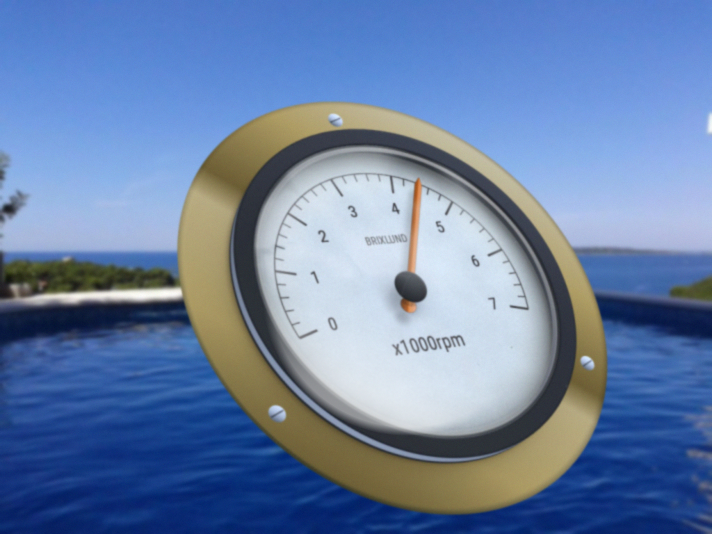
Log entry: 4400 rpm
